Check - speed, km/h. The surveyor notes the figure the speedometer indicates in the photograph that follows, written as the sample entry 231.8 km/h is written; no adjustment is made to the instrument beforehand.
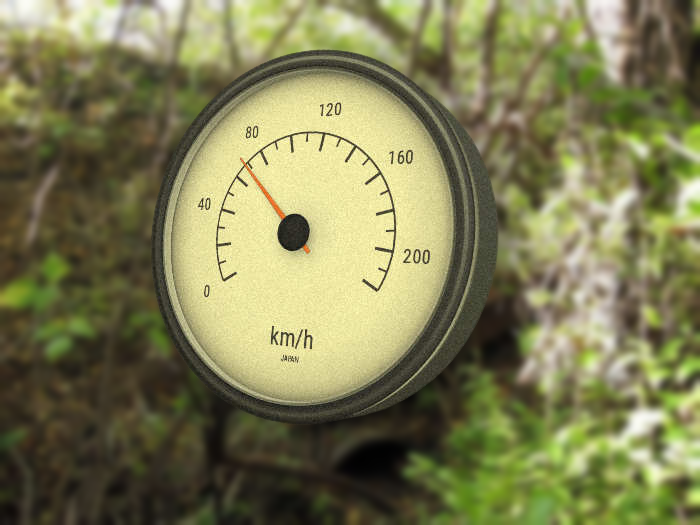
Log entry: 70 km/h
